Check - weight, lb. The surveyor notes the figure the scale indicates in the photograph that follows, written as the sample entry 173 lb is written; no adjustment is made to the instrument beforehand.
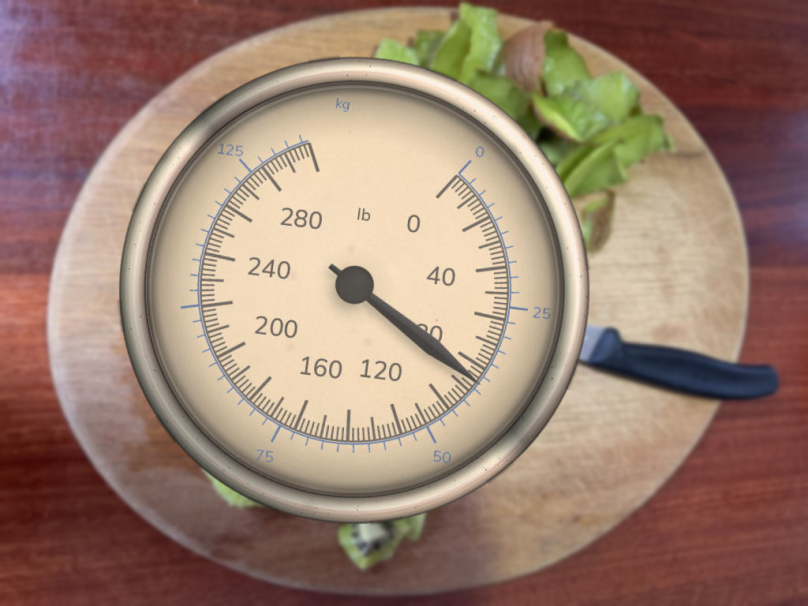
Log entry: 86 lb
